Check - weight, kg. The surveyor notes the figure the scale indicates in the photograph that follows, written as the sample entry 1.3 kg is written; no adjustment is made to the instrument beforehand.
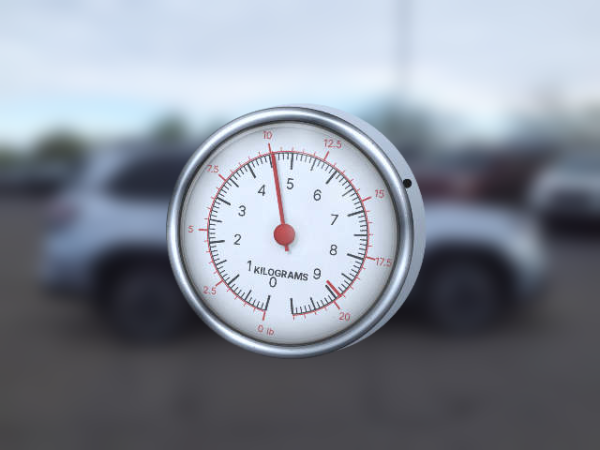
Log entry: 4.6 kg
